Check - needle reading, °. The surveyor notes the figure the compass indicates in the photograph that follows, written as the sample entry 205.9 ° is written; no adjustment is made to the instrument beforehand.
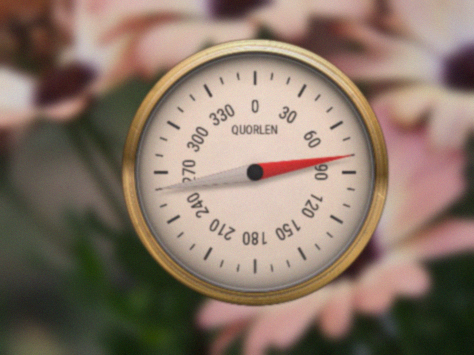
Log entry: 80 °
